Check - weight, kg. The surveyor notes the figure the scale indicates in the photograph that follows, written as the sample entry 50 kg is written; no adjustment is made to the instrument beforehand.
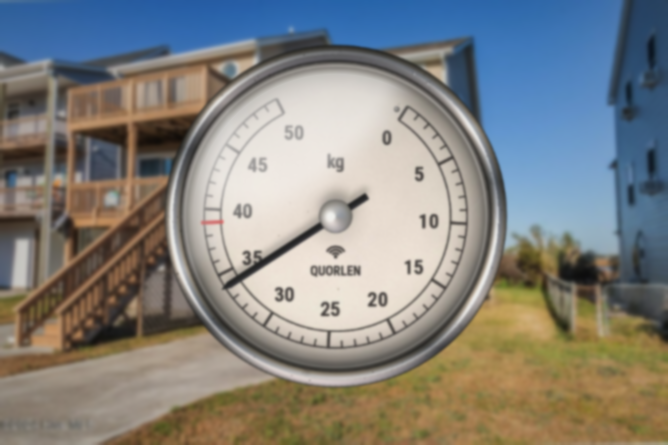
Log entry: 34 kg
